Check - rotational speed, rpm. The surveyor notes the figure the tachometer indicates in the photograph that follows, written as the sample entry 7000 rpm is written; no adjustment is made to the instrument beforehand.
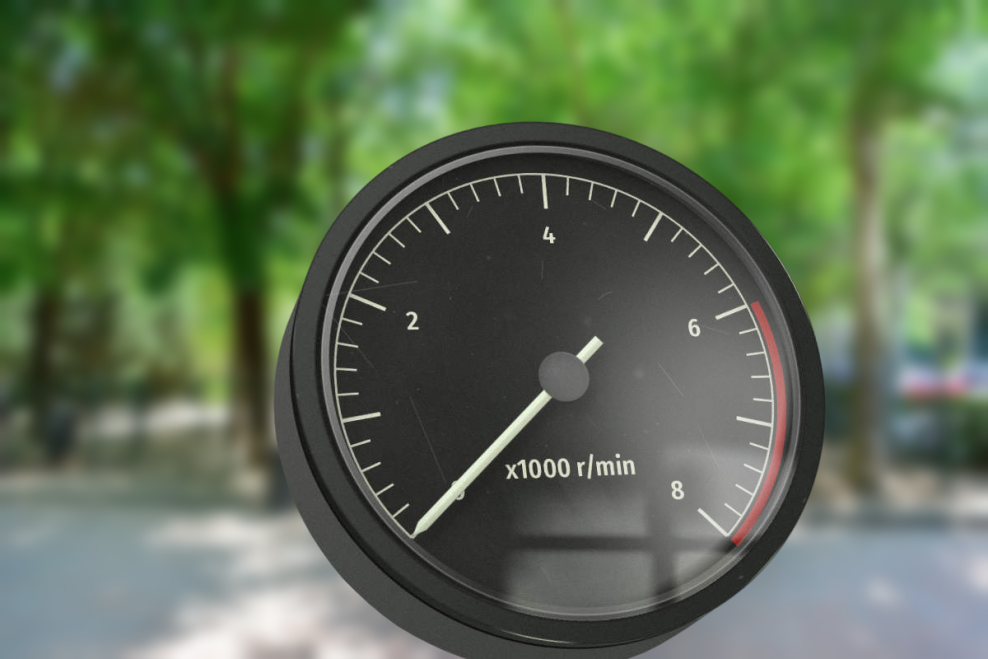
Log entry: 0 rpm
